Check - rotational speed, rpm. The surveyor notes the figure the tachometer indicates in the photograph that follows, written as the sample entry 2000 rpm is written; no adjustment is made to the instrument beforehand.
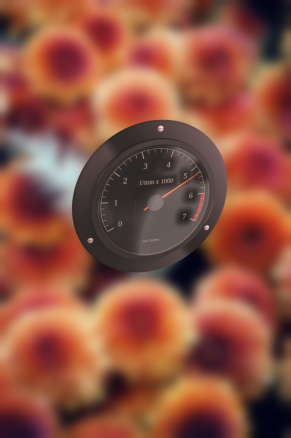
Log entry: 5200 rpm
